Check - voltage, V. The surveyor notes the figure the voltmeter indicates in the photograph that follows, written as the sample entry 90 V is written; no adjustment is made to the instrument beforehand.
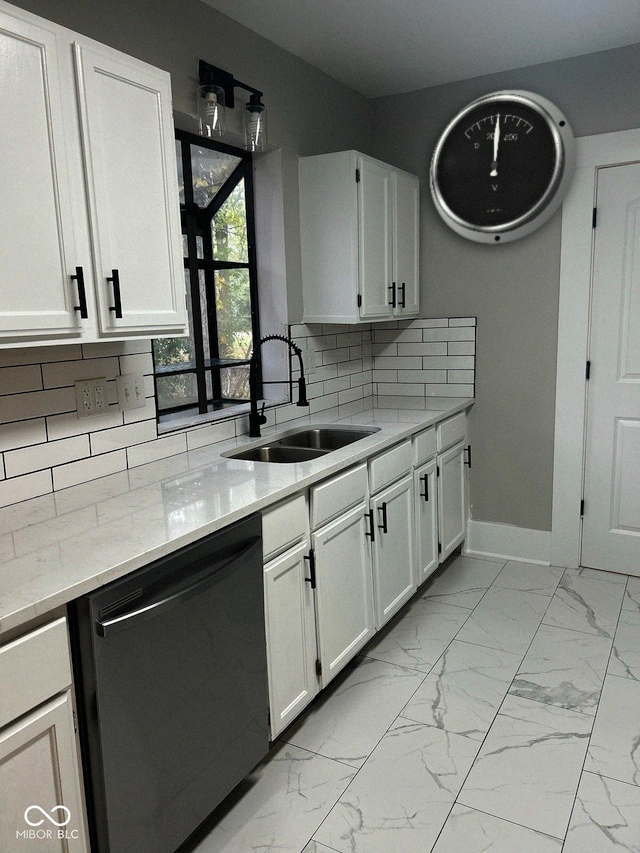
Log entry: 250 V
